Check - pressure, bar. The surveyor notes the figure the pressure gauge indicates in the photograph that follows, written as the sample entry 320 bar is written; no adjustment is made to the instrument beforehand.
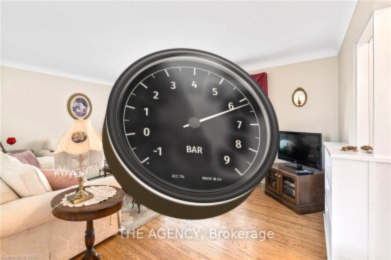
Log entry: 6.25 bar
